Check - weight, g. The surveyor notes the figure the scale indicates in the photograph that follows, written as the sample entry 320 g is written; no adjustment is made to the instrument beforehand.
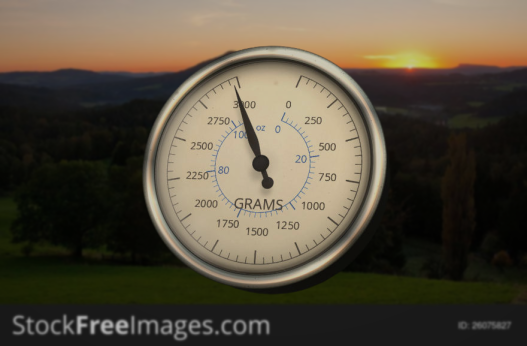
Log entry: 2975 g
